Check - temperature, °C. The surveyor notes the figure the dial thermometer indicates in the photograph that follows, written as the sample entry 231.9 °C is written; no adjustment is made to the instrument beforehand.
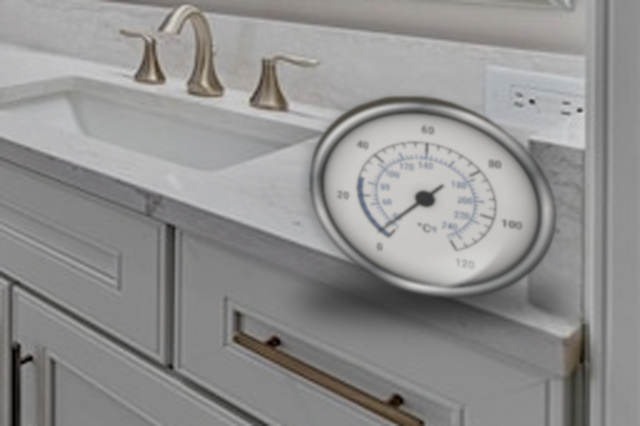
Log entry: 4 °C
